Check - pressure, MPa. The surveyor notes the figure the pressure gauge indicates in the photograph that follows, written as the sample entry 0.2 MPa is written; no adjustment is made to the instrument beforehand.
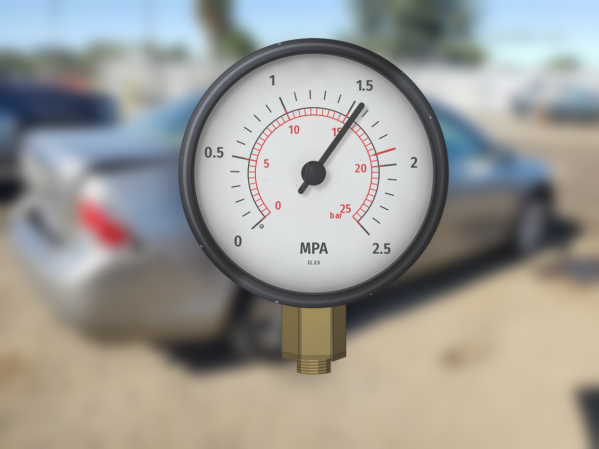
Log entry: 1.55 MPa
